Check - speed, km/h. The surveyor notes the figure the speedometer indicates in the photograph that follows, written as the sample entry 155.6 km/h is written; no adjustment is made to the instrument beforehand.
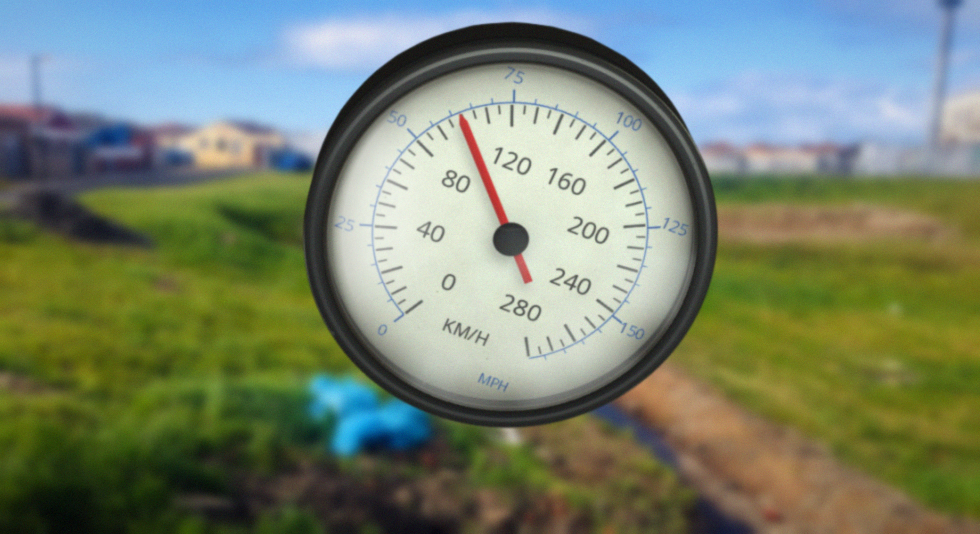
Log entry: 100 km/h
